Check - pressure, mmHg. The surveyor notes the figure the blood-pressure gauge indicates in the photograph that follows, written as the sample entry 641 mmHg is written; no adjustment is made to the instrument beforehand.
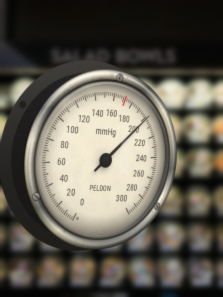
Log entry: 200 mmHg
